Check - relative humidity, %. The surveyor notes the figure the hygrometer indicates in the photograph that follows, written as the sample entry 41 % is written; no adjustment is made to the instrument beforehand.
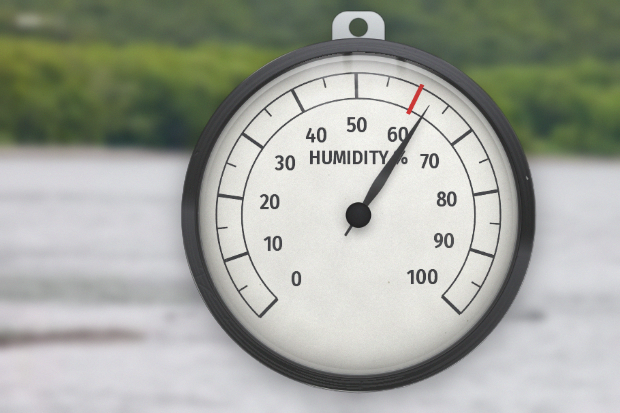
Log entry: 62.5 %
